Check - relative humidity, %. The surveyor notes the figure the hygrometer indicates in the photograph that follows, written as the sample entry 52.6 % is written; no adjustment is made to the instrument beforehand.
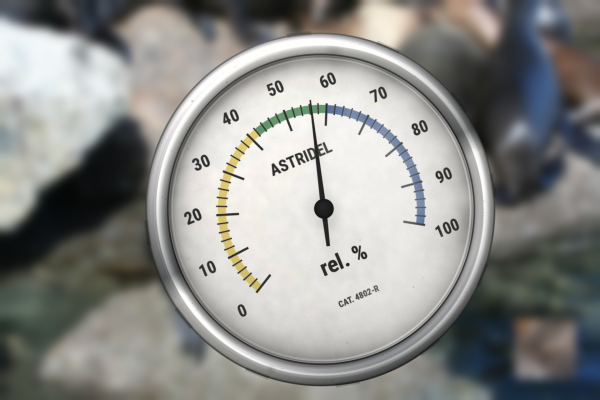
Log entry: 56 %
